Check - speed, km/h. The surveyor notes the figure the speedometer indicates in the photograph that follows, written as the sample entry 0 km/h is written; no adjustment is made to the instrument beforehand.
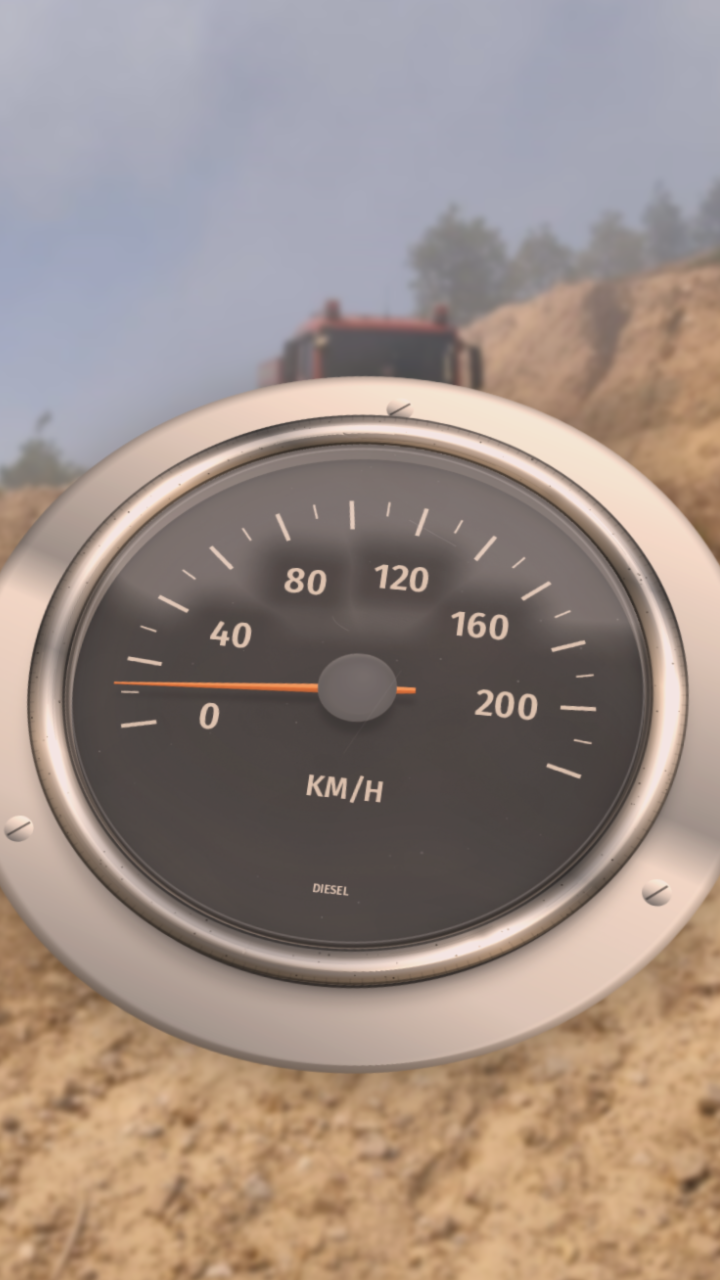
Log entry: 10 km/h
